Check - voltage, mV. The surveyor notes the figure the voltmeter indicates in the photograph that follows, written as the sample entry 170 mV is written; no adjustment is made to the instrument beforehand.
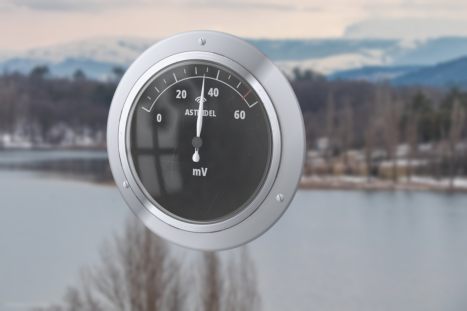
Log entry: 35 mV
